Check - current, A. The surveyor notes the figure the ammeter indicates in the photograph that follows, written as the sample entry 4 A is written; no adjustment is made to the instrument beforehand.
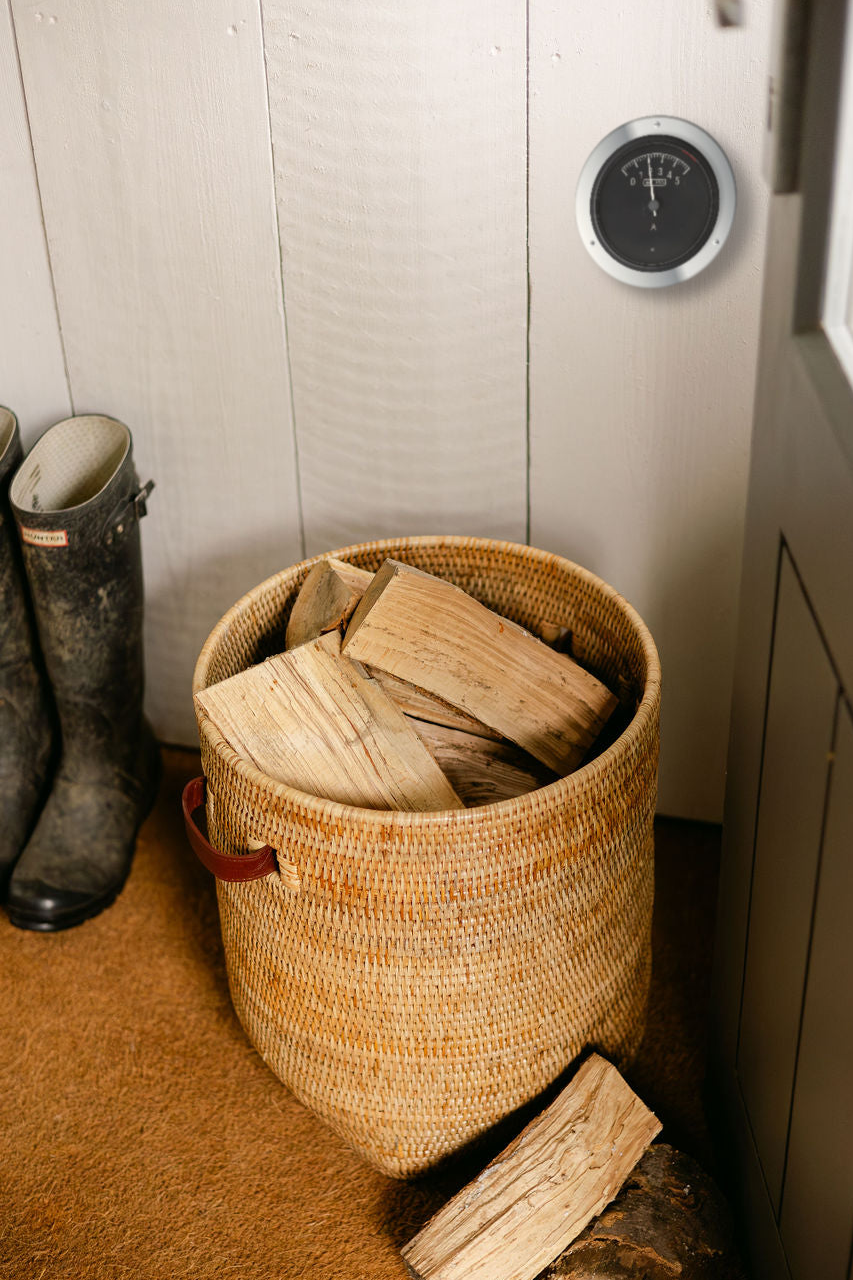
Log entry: 2 A
